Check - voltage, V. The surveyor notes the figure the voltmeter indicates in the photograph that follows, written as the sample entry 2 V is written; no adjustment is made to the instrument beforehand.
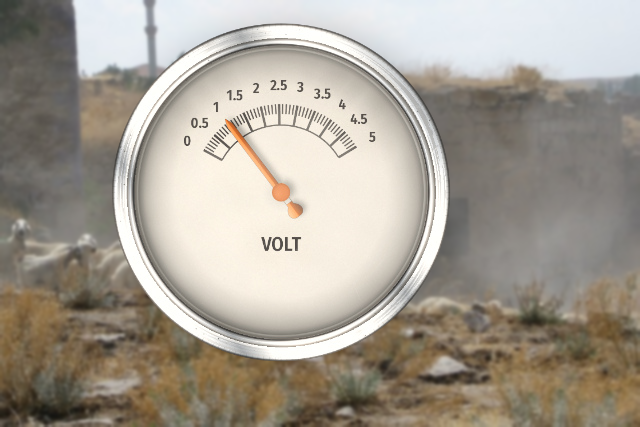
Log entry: 1 V
